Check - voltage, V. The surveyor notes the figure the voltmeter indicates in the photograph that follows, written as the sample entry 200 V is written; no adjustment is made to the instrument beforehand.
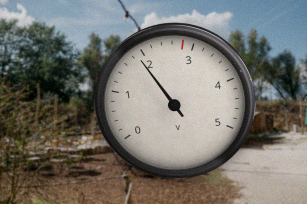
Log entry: 1.9 V
